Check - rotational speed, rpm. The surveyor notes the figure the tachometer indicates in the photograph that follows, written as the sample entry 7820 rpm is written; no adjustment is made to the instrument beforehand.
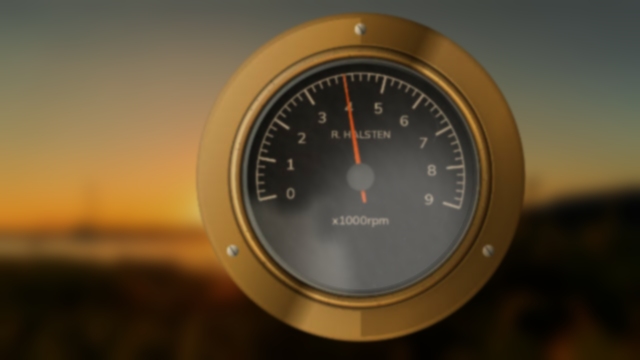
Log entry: 4000 rpm
